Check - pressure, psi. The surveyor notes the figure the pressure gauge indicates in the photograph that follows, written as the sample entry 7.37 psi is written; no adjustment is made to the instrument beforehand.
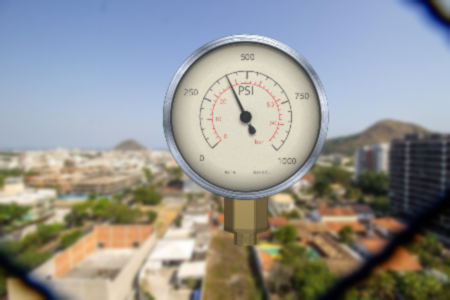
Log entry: 400 psi
